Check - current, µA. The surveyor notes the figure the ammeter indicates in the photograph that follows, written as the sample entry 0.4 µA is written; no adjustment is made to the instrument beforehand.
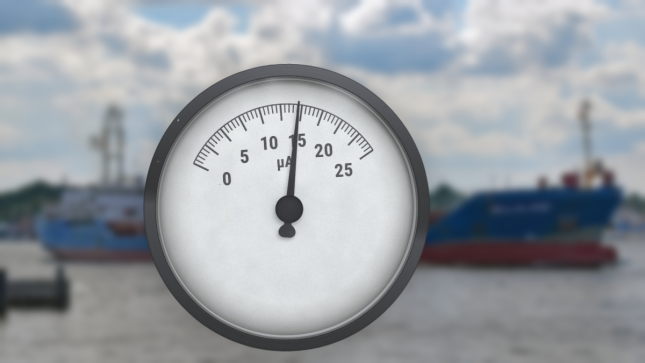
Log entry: 14.5 µA
